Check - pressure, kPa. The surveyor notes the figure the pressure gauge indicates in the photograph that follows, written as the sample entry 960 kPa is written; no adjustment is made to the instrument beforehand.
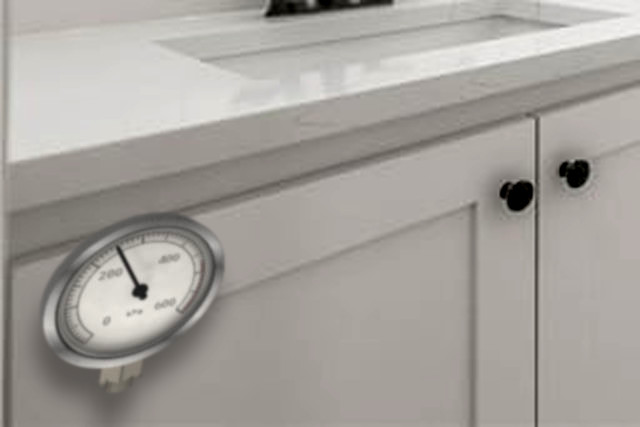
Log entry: 250 kPa
